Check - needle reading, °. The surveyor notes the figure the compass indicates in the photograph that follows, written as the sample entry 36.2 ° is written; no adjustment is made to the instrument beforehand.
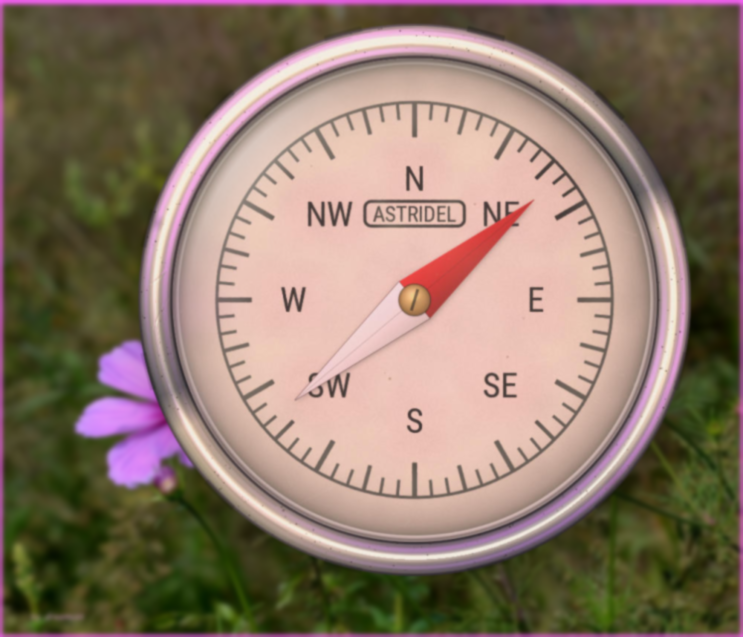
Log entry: 50 °
